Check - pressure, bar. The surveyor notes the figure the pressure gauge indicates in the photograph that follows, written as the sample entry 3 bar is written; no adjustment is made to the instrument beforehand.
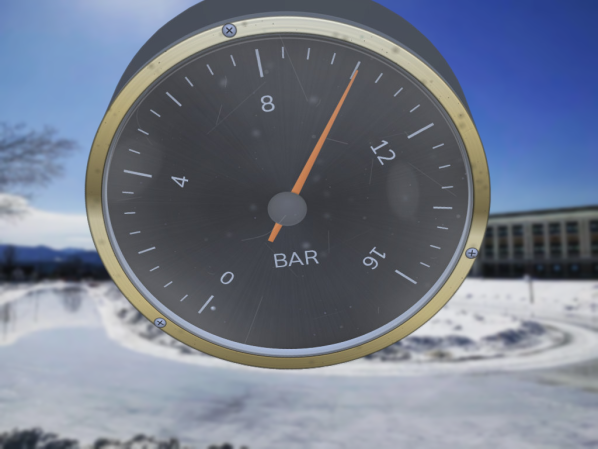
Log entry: 10 bar
